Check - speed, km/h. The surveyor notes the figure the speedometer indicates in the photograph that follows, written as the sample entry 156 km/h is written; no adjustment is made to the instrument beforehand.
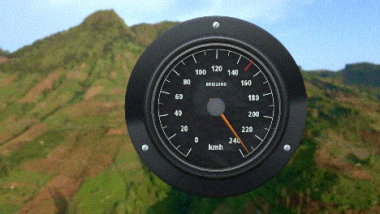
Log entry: 235 km/h
